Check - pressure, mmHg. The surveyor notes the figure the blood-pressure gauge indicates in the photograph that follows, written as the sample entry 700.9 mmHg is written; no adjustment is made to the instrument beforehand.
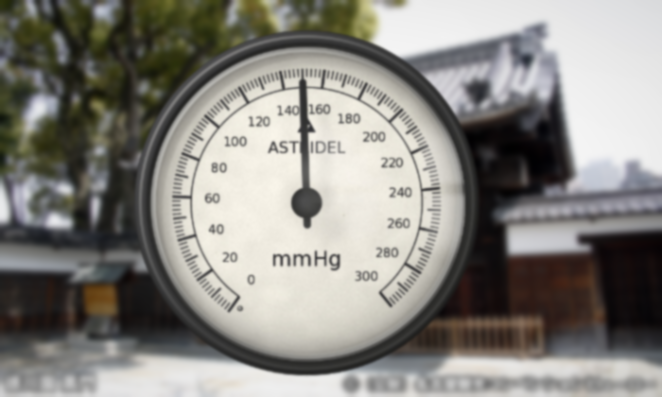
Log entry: 150 mmHg
